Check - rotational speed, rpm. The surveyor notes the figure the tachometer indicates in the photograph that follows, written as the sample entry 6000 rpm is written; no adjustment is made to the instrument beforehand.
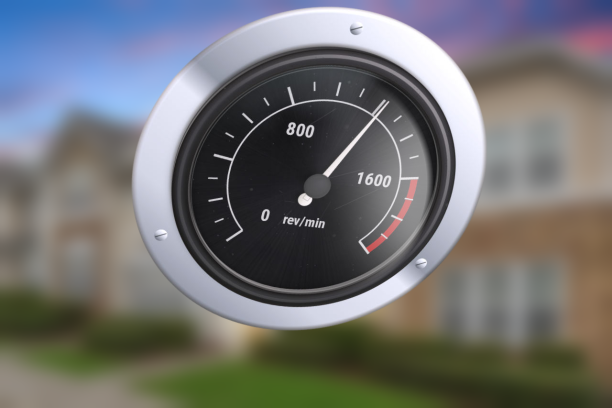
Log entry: 1200 rpm
